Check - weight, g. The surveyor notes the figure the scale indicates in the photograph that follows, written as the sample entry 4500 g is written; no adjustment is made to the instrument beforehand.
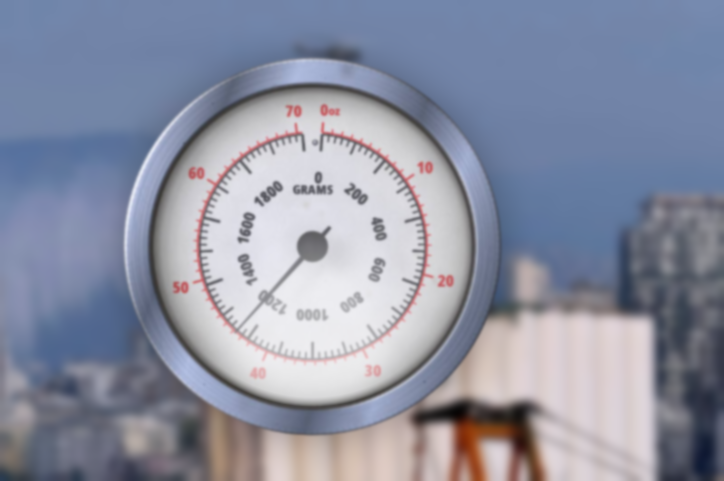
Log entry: 1240 g
